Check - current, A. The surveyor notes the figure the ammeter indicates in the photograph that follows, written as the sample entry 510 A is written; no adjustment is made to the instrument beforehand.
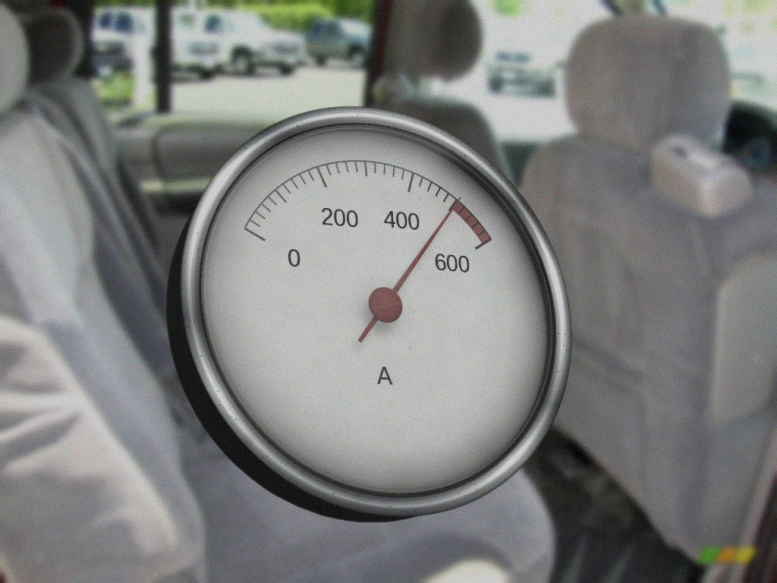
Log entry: 500 A
